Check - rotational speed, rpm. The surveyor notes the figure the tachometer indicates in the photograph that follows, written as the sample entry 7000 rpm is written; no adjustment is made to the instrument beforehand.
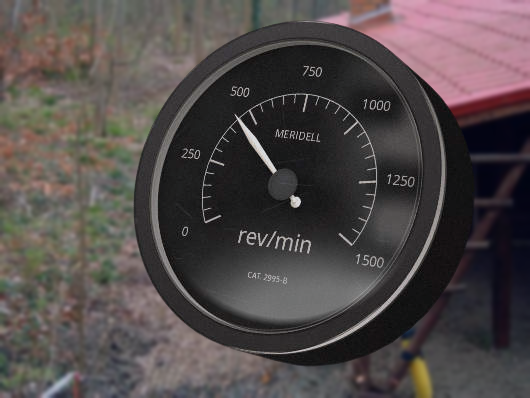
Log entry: 450 rpm
